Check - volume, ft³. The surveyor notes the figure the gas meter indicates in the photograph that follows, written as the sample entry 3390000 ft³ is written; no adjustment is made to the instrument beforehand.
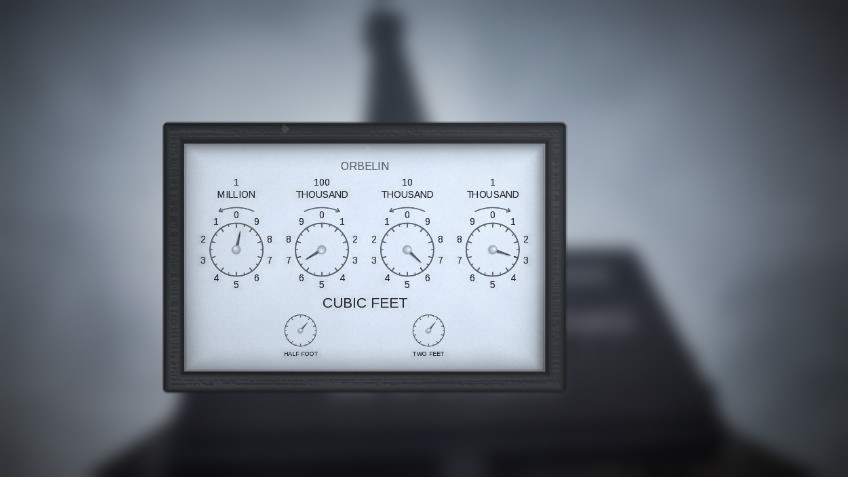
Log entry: 966300 ft³
